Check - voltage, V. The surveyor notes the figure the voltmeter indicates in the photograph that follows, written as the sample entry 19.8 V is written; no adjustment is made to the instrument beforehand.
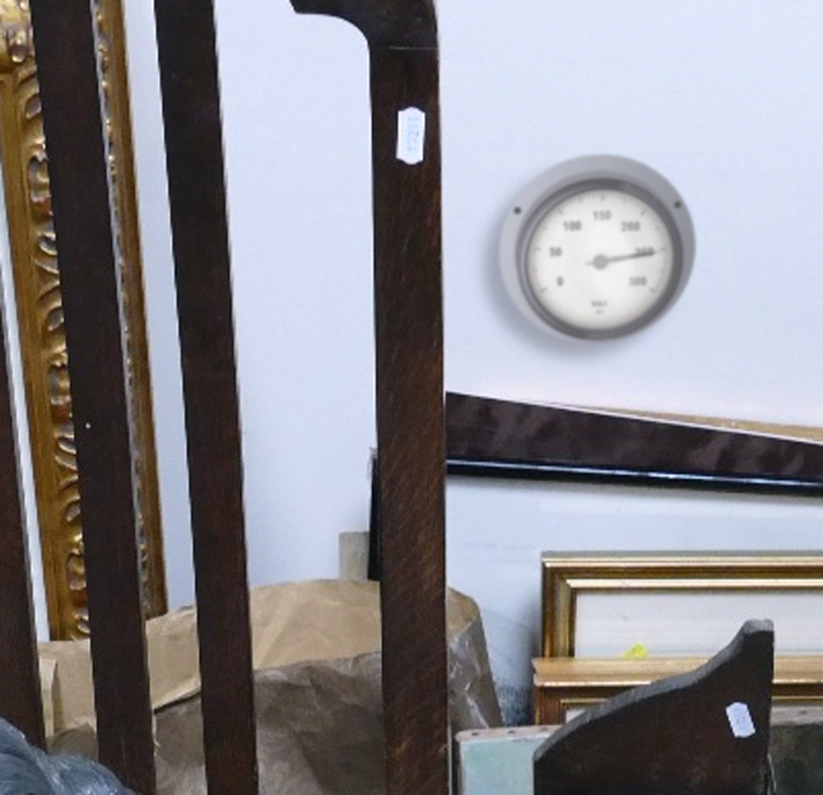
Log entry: 250 V
